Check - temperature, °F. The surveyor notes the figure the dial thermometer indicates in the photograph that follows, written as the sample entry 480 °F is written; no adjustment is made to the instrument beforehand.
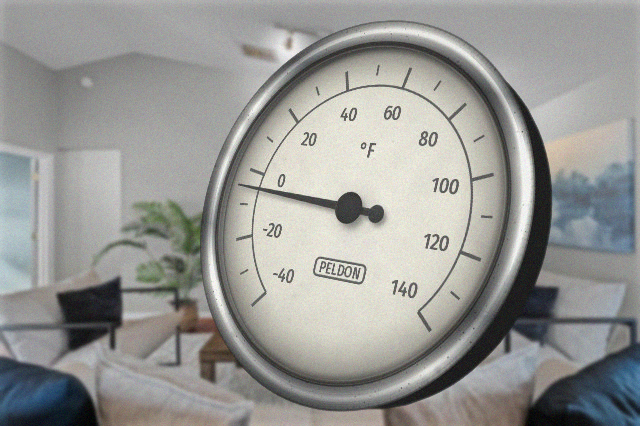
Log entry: -5 °F
